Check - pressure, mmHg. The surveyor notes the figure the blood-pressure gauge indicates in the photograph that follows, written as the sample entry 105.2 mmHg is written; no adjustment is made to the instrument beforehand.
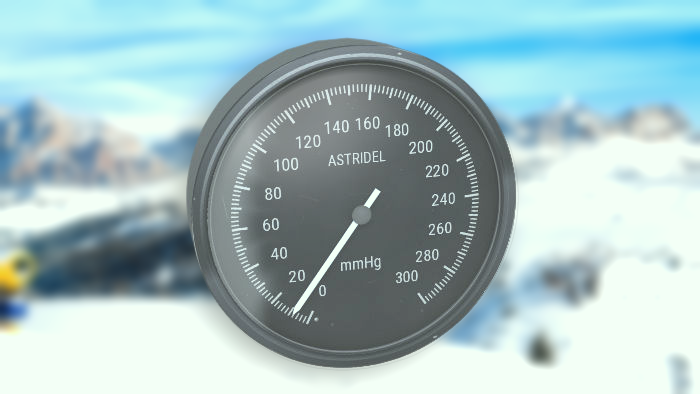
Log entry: 10 mmHg
